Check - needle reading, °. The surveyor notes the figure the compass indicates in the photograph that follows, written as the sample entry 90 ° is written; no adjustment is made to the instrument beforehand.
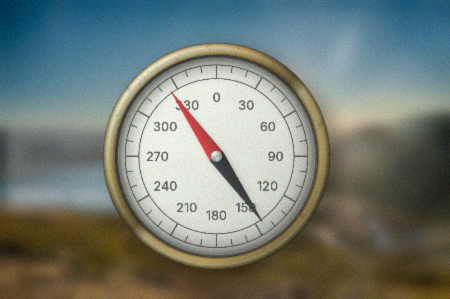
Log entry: 325 °
